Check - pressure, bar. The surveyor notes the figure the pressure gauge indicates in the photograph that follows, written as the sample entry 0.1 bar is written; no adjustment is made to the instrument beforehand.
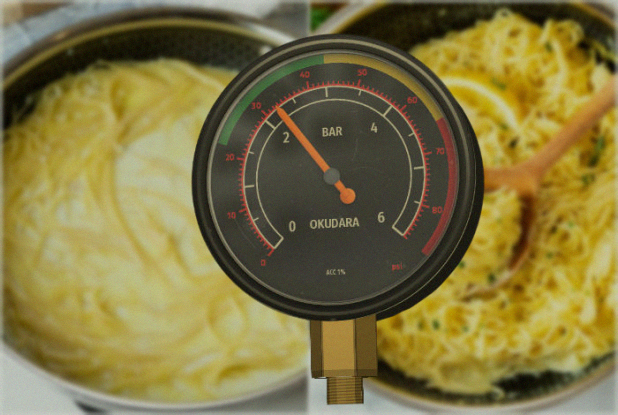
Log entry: 2.25 bar
